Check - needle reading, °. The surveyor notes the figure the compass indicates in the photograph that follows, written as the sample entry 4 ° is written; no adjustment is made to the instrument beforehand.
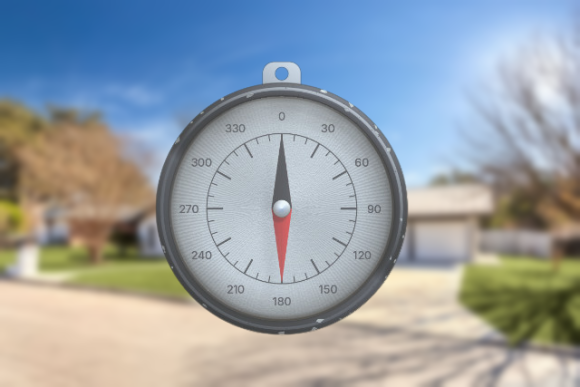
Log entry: 180 °
